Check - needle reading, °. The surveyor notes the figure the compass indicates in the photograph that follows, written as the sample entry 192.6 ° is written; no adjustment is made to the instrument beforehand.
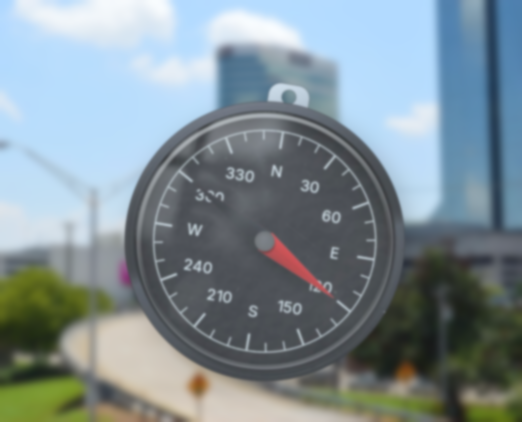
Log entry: 120 °
